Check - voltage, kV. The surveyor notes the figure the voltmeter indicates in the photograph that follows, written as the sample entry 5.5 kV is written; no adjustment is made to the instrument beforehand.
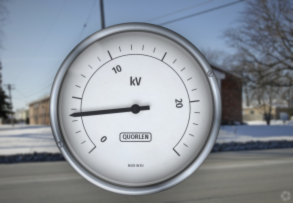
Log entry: 3.5 kV
